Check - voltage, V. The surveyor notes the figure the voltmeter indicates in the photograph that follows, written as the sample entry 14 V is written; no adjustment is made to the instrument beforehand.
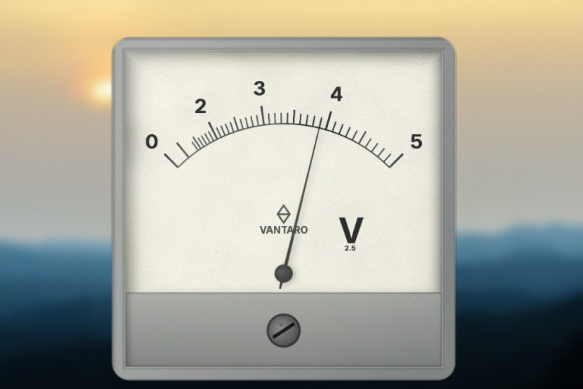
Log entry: 3.9 V
